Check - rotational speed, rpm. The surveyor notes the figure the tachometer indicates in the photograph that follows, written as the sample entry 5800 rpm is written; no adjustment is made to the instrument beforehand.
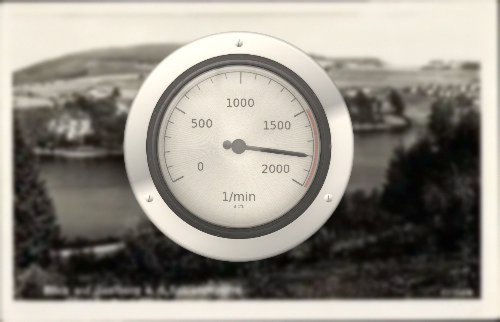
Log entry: 1800 rpm
